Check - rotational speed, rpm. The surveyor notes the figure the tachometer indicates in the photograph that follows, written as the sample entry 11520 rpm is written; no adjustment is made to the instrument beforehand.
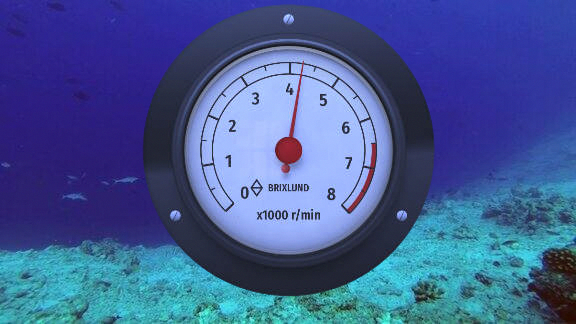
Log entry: 4250 rpm
